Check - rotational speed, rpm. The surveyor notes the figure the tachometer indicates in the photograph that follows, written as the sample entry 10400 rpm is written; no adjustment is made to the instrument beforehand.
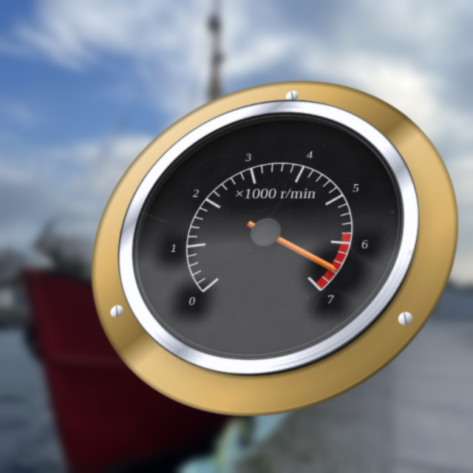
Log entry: 6600 rpm
